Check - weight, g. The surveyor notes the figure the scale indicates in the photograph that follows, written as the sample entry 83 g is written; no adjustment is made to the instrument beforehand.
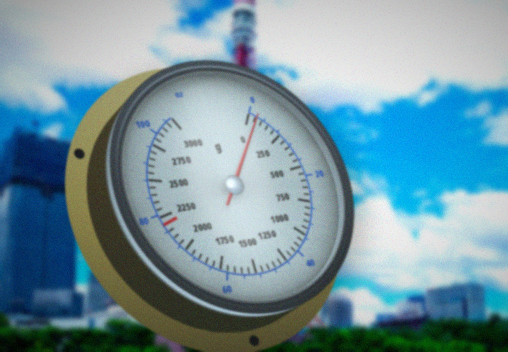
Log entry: 50 g
